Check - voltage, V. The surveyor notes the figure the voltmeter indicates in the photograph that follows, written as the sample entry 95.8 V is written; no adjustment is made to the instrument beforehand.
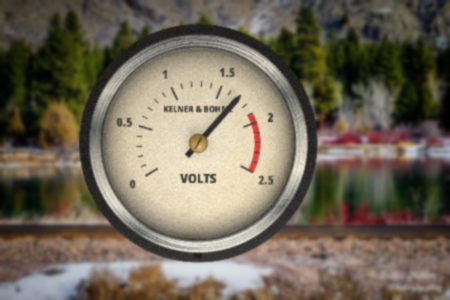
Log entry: 1.7 V
